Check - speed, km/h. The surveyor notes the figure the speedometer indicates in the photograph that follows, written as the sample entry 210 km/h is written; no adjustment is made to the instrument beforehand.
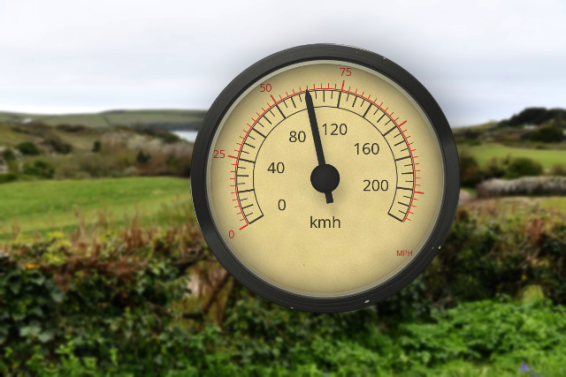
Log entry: 100 km/h
